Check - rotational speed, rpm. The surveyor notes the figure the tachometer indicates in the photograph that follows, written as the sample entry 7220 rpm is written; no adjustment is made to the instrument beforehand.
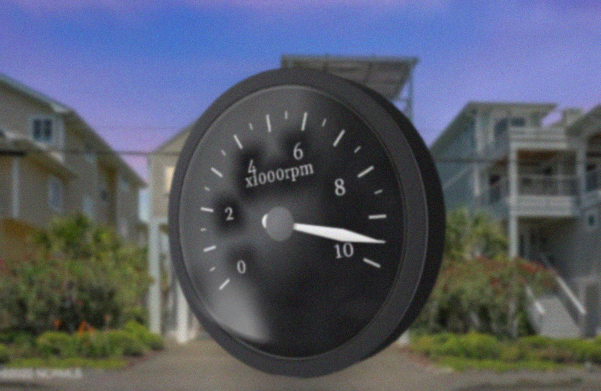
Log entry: 9500 rpm
